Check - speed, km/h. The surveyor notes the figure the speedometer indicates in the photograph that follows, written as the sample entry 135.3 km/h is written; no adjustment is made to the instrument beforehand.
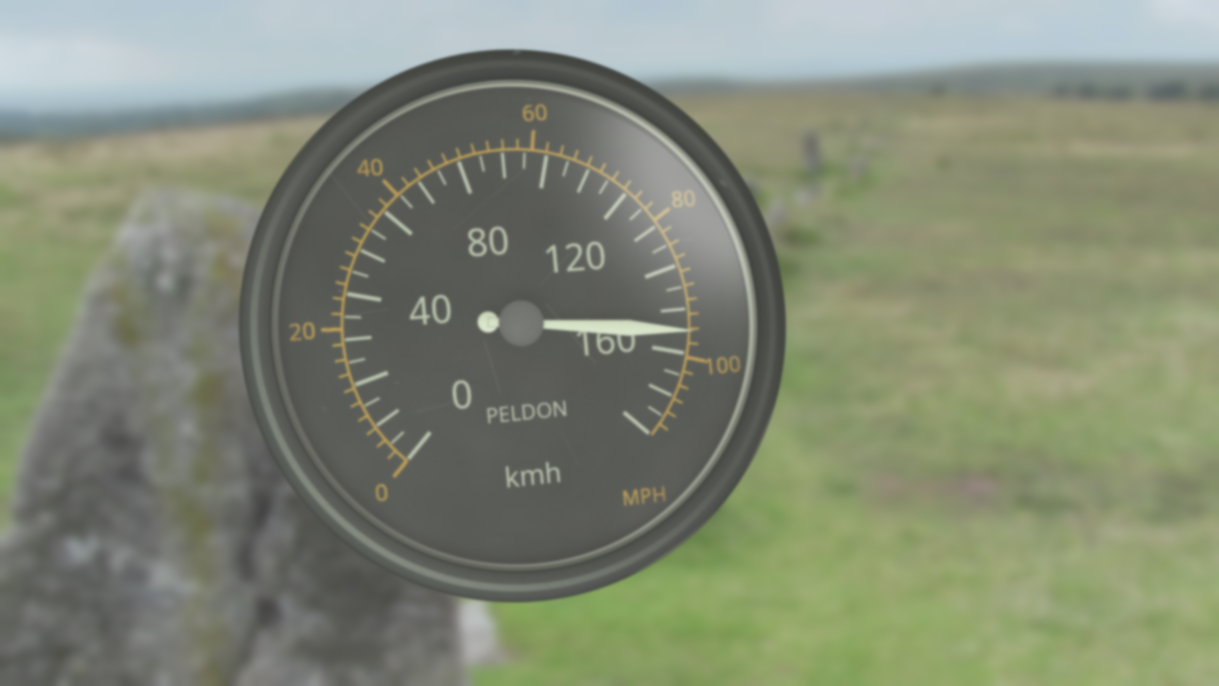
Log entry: 155 km/h
